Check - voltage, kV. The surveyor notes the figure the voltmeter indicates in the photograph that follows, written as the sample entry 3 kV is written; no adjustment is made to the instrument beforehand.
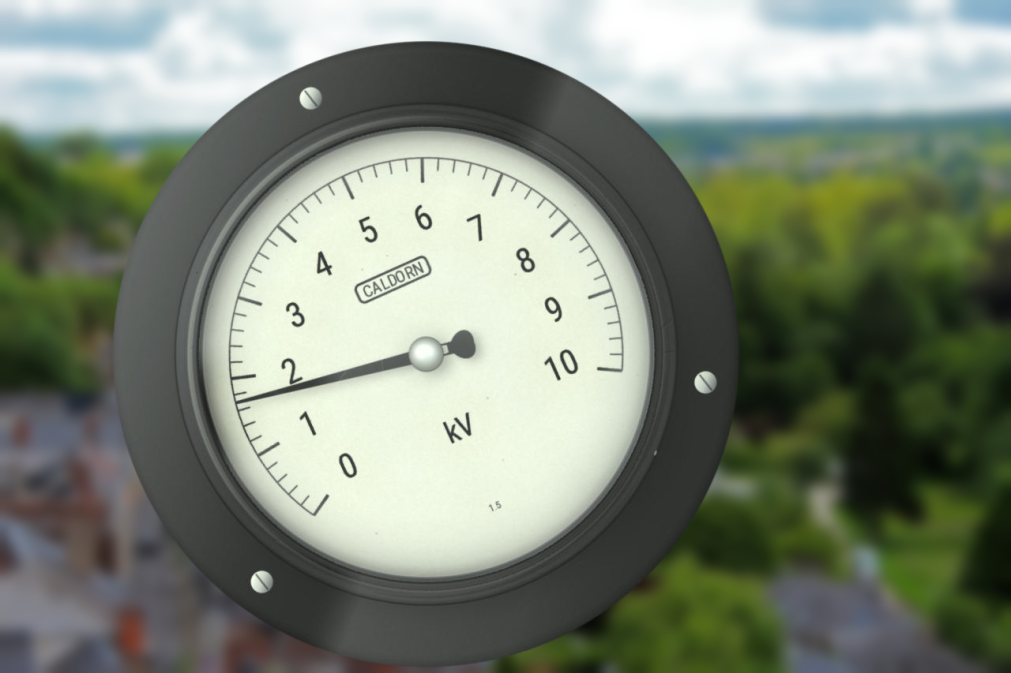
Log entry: 1.7 kV
